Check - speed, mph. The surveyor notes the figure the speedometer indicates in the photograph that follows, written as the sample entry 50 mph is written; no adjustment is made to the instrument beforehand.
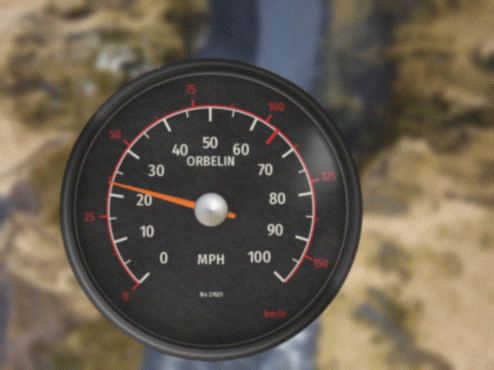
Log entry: 22.5 mph
